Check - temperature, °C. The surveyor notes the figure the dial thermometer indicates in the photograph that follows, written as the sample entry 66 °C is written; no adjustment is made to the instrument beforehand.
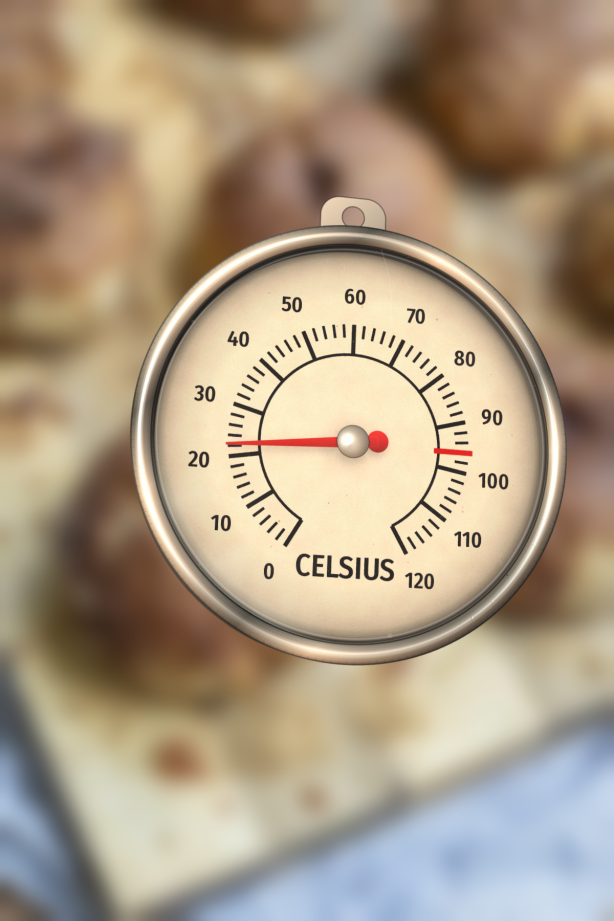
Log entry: 22 °C
